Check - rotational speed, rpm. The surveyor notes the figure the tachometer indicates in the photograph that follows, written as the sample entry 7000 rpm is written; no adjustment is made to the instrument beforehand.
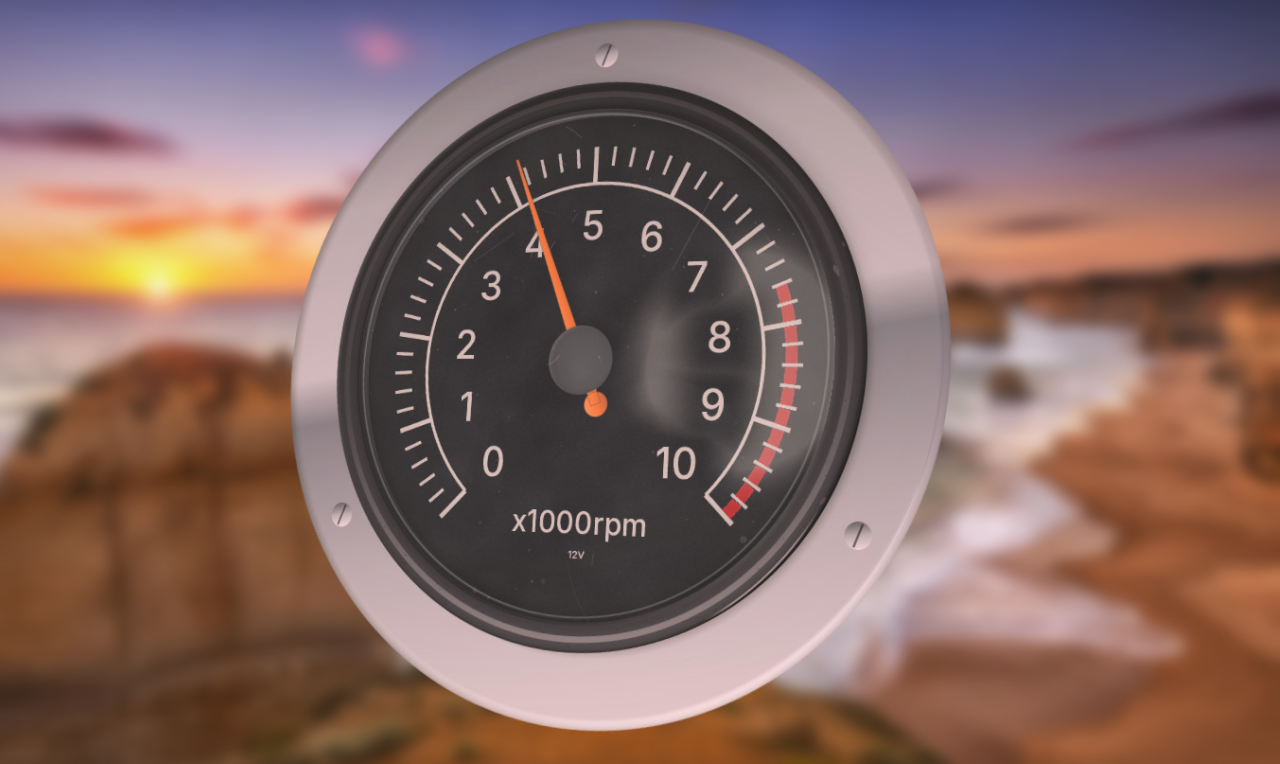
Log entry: 4200 rpm
